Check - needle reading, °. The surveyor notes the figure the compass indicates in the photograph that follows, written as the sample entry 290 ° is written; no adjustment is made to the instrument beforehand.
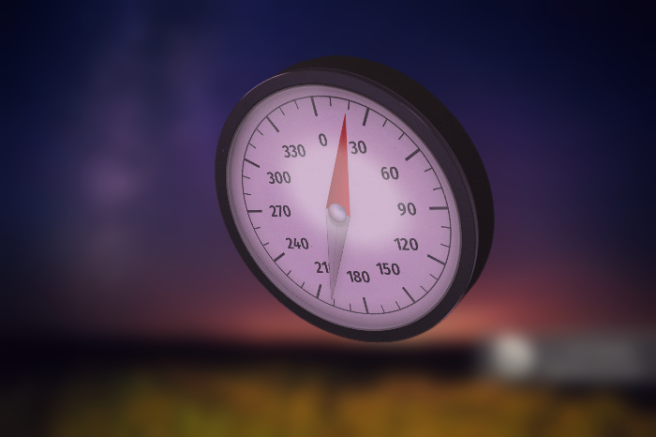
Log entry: 20 °
